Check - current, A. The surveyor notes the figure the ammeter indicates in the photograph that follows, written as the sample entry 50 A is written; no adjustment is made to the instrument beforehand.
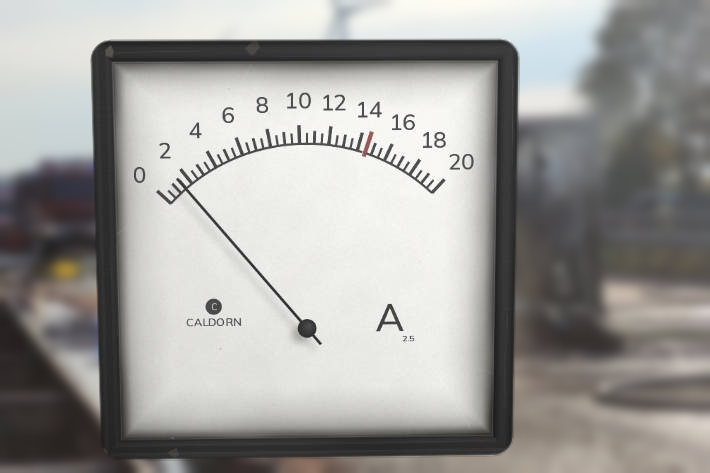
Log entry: 1.5 A
